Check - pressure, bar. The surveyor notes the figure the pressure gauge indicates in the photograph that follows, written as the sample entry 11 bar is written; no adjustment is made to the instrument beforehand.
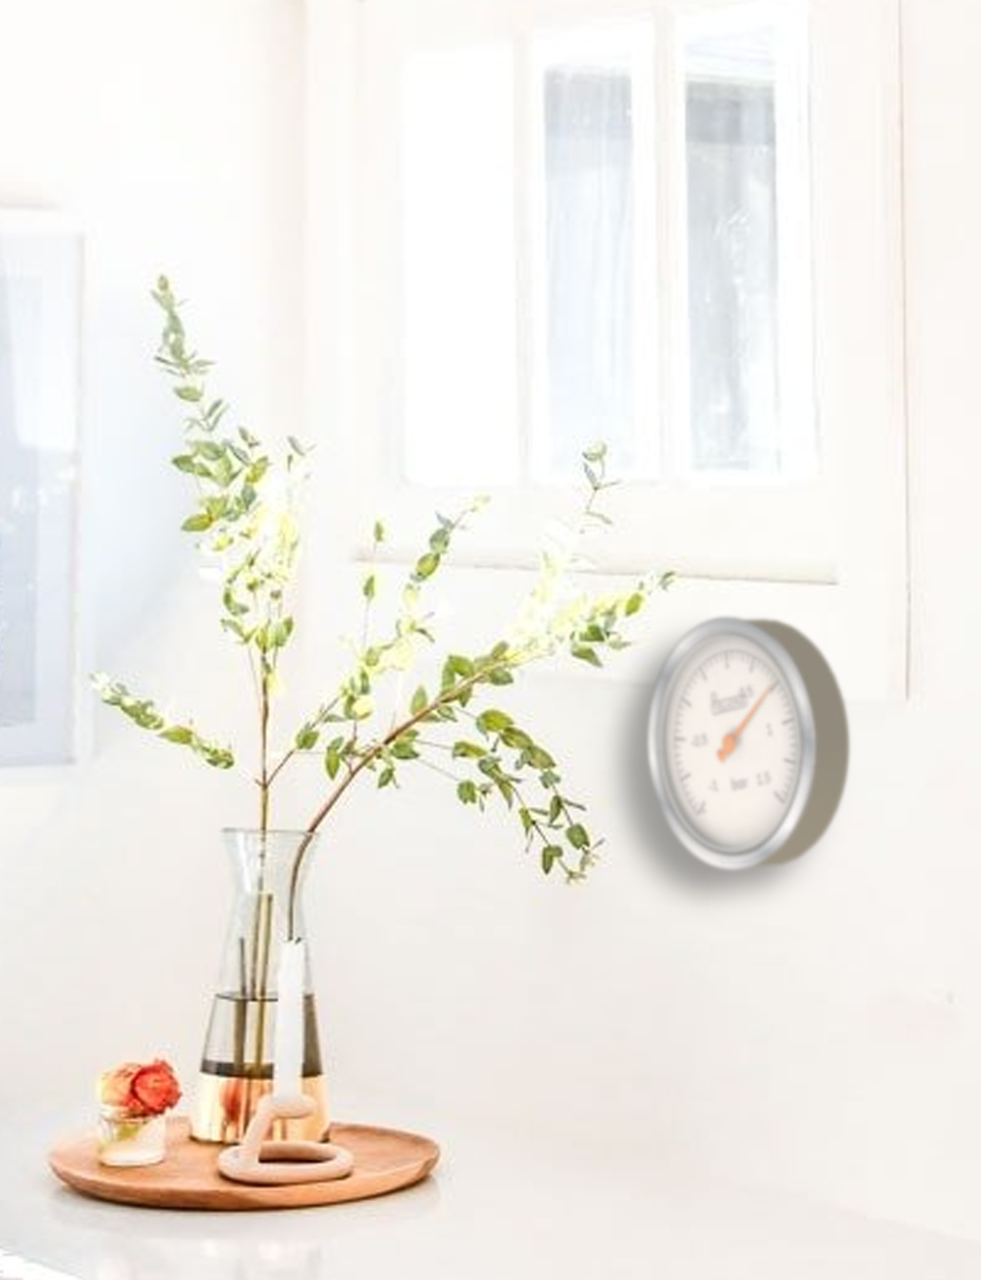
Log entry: 0.75 bar
